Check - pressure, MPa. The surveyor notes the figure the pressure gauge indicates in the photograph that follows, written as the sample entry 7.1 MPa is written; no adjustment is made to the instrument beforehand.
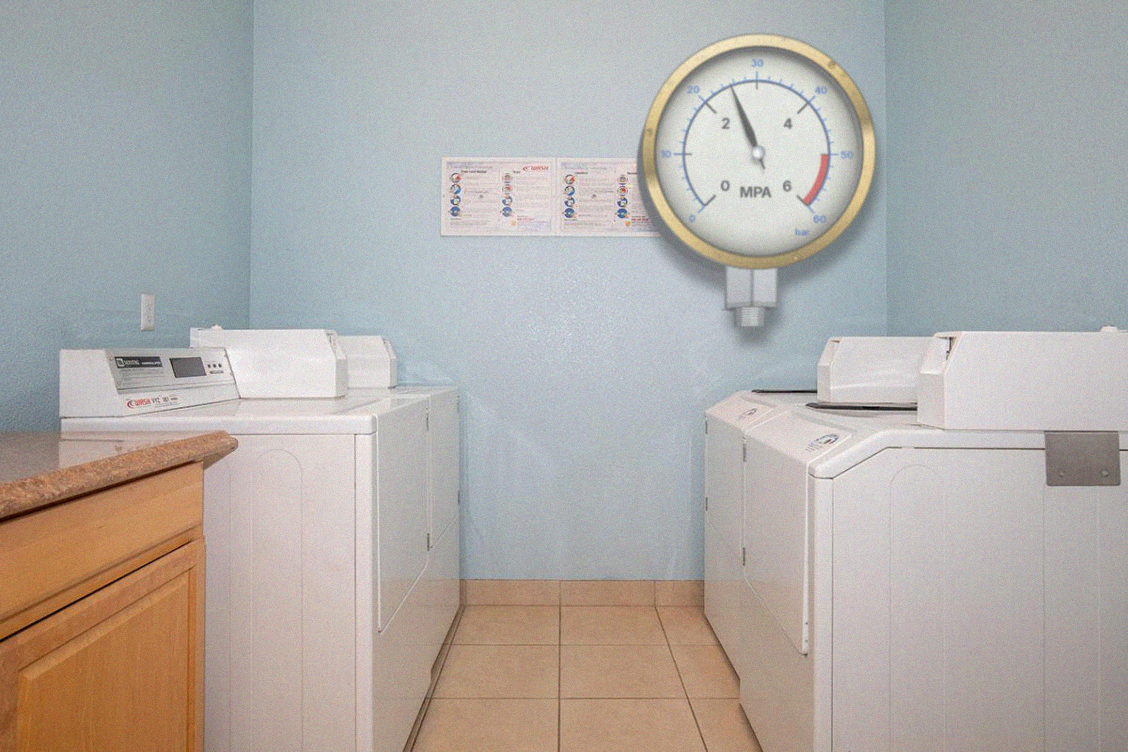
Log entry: 2.5 MPa
